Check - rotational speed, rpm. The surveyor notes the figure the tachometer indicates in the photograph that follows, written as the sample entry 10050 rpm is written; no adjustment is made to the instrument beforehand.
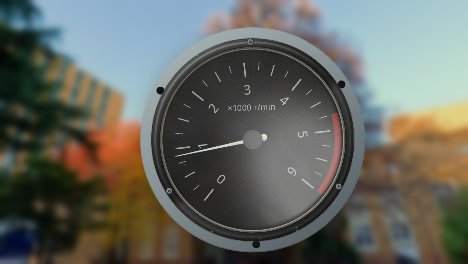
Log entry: 875 rpm
